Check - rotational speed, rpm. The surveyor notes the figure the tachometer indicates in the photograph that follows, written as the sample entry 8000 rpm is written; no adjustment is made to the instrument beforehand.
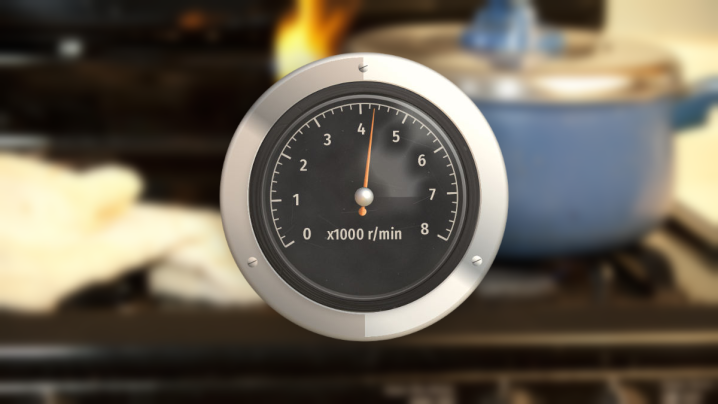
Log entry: 4300 rpm
